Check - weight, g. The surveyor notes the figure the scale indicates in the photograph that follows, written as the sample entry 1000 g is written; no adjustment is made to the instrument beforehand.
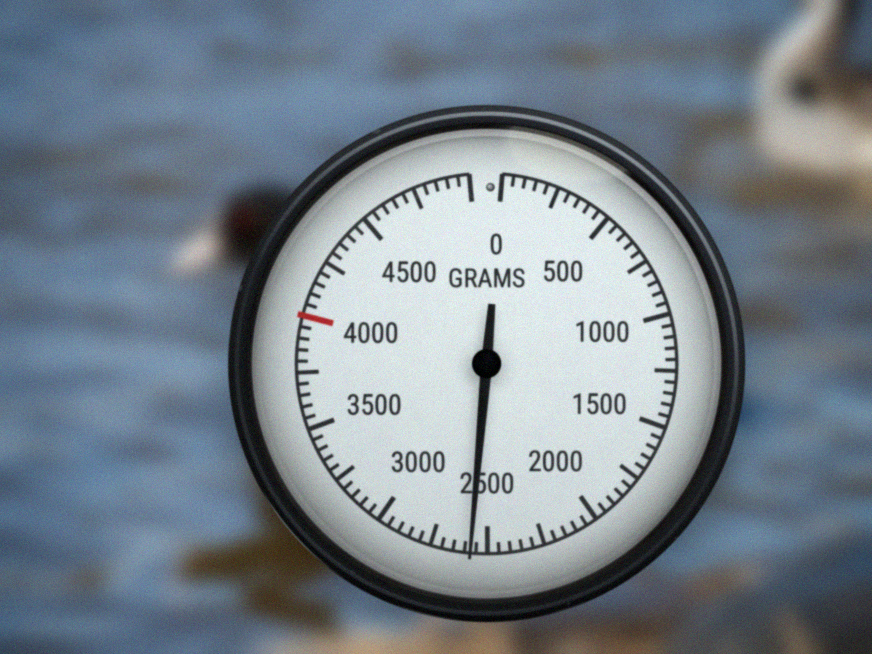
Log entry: 2575 g
